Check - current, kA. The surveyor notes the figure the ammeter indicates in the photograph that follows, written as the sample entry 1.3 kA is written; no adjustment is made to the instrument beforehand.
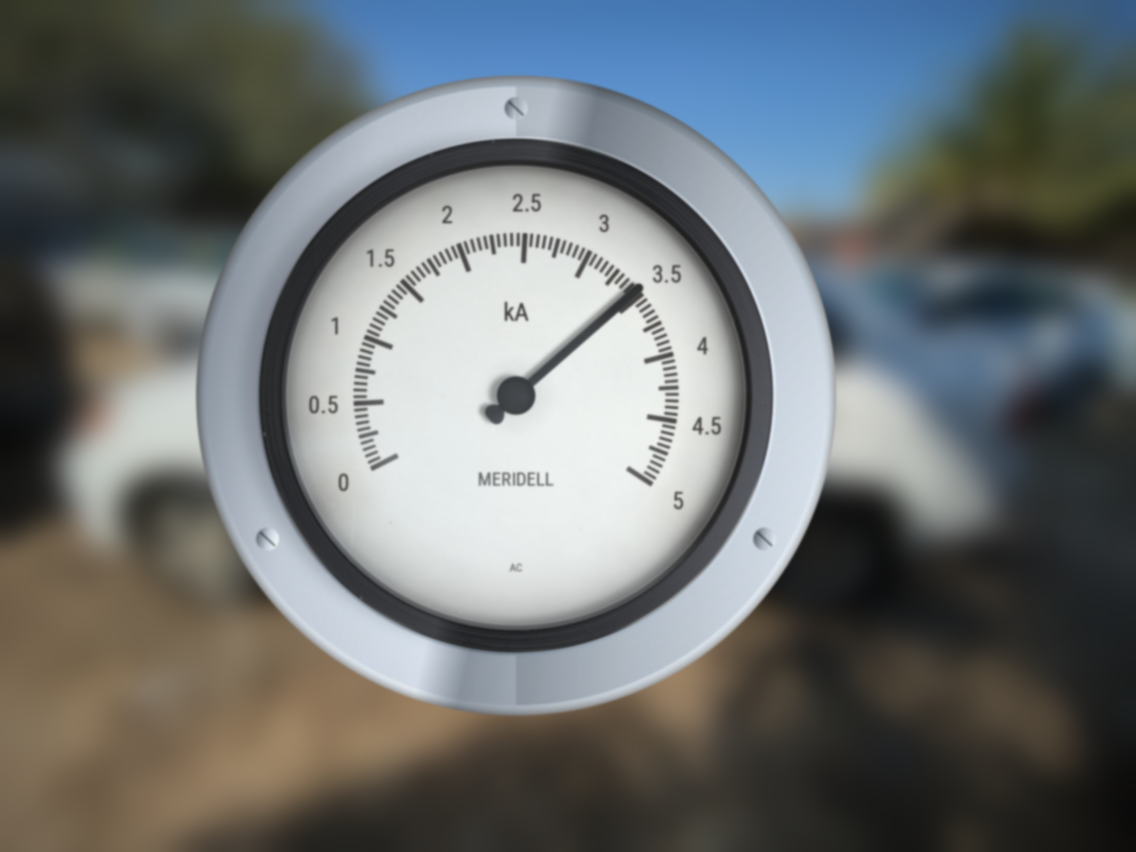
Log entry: 3.45 kA
